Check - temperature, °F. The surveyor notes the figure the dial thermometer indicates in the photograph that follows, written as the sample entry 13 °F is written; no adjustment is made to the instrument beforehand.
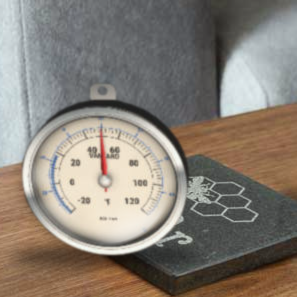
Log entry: 50 °F
